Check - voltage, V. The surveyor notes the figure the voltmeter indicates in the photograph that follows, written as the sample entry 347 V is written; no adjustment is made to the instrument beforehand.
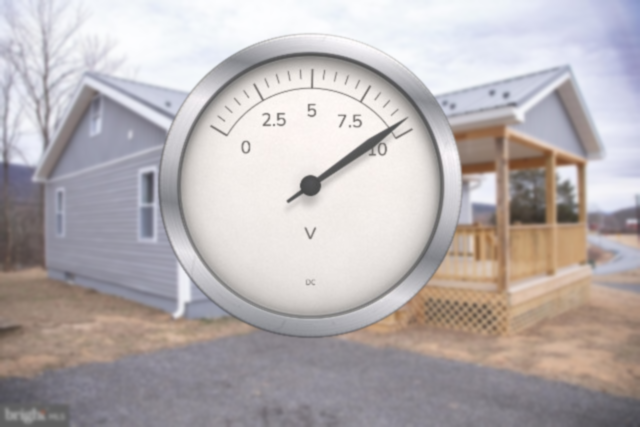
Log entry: 9.5 V
